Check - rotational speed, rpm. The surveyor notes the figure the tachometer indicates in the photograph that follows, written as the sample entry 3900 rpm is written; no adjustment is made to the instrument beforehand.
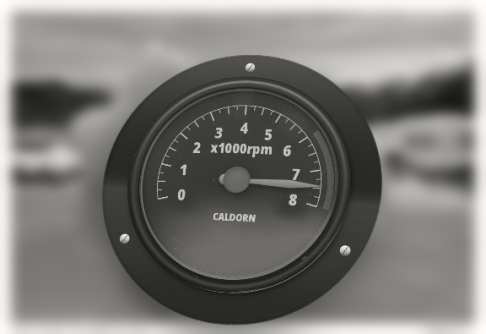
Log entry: 7500 rpm
